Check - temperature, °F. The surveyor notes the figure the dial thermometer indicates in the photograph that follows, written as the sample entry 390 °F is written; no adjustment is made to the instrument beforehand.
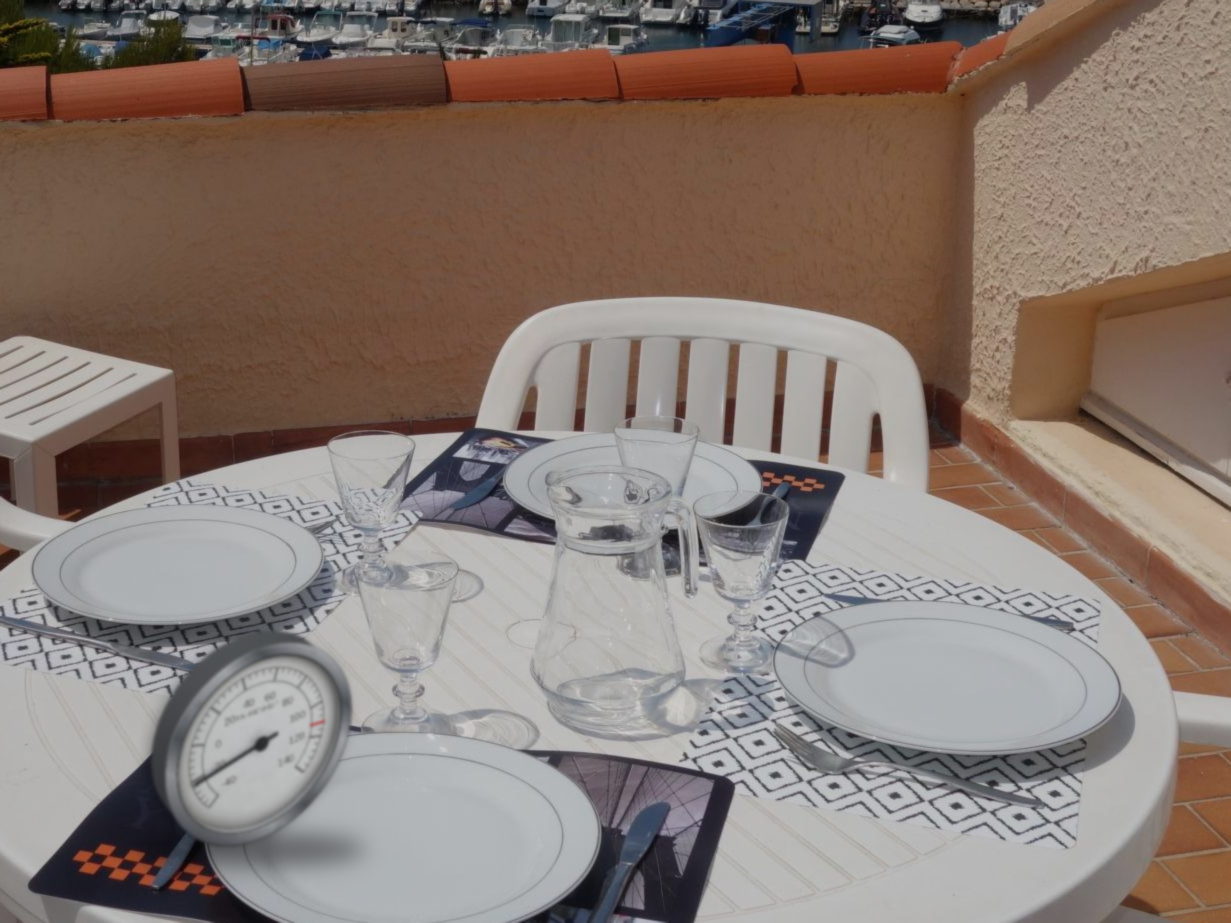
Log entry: -20 °F
